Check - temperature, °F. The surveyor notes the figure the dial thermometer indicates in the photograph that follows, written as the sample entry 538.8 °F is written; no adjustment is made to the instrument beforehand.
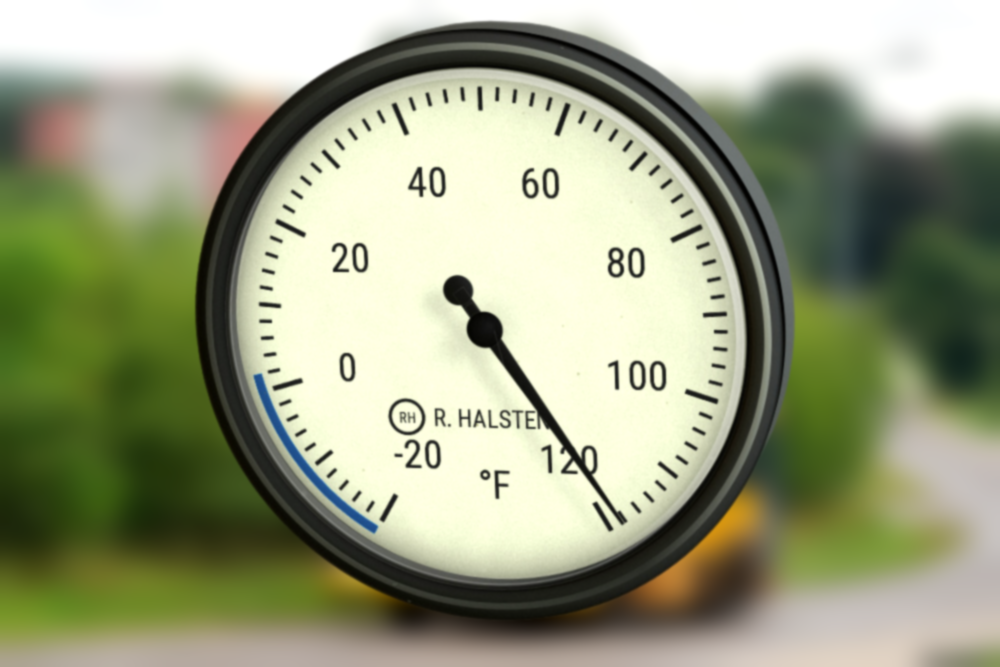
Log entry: 118 °F
